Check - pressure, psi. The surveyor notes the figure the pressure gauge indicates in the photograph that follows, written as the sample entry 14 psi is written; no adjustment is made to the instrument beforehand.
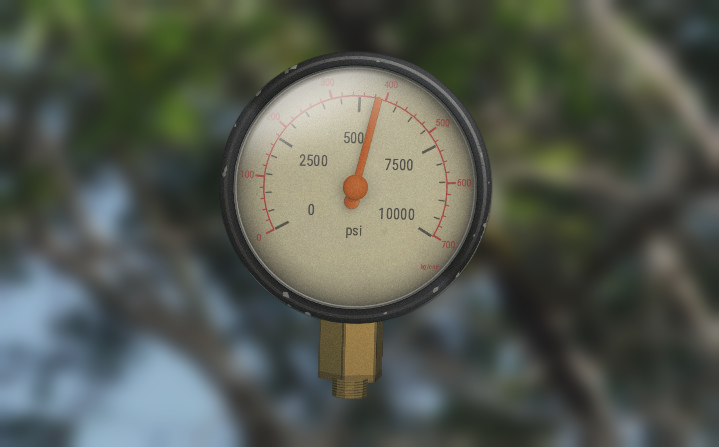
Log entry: 5500 psi
